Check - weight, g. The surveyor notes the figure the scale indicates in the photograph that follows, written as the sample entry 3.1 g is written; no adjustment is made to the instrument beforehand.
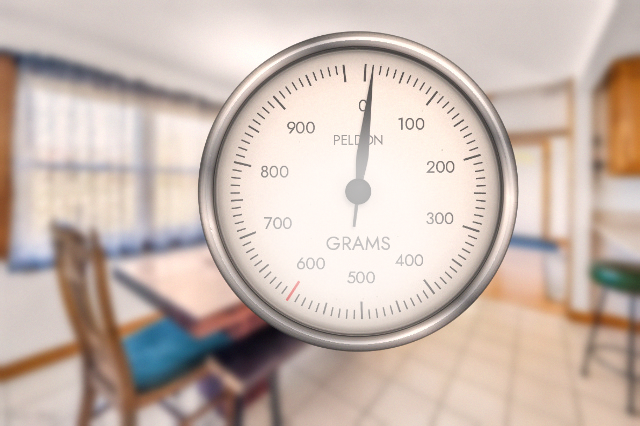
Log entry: 10 g
